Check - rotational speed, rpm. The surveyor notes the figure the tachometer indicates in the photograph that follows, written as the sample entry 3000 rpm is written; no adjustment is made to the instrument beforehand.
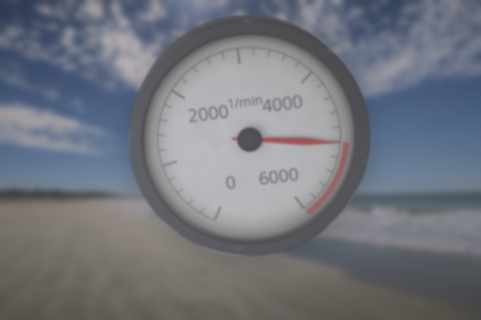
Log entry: 5000 rpm
